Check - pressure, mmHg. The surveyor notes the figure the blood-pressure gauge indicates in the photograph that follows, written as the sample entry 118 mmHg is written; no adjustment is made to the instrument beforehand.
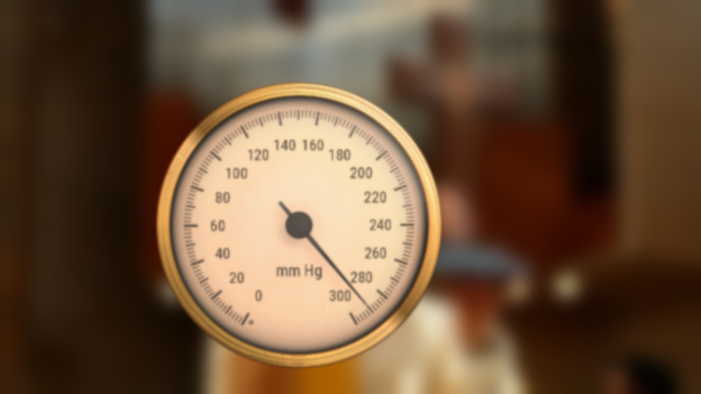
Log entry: 290 mmHg
